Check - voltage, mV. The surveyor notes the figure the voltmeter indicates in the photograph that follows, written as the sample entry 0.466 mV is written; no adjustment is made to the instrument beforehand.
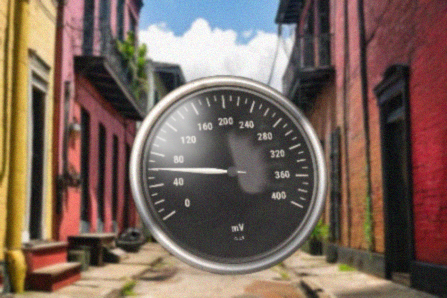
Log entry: 60 mV
